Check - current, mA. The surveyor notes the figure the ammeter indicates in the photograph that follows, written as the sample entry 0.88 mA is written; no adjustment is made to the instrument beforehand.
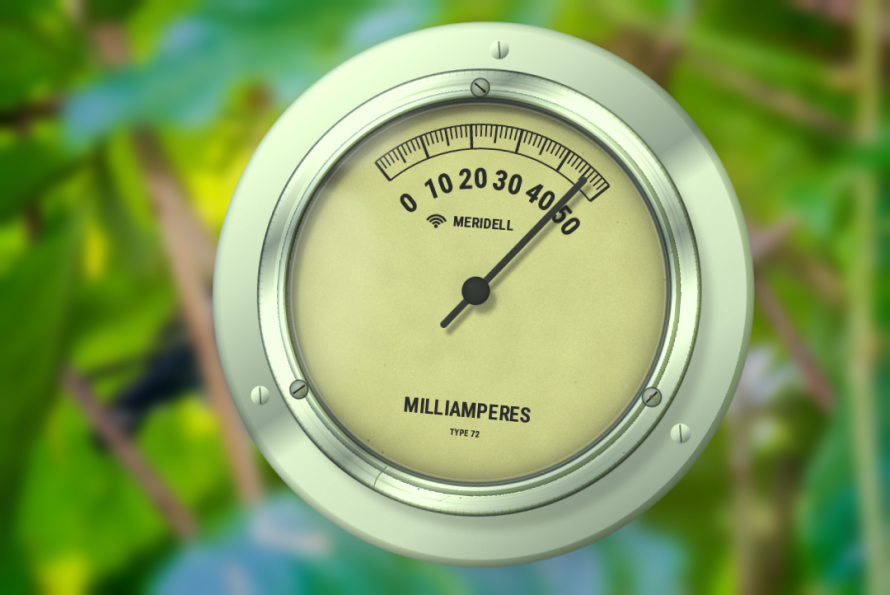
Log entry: 46 mA
